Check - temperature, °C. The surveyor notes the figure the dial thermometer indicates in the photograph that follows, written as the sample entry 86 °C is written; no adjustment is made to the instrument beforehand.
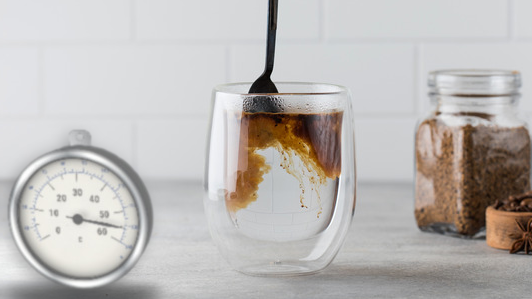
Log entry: 55 °C
